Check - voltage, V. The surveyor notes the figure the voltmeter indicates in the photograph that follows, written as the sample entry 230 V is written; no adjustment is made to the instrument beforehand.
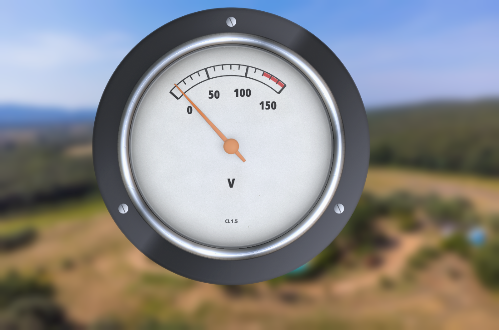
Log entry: 10 V
